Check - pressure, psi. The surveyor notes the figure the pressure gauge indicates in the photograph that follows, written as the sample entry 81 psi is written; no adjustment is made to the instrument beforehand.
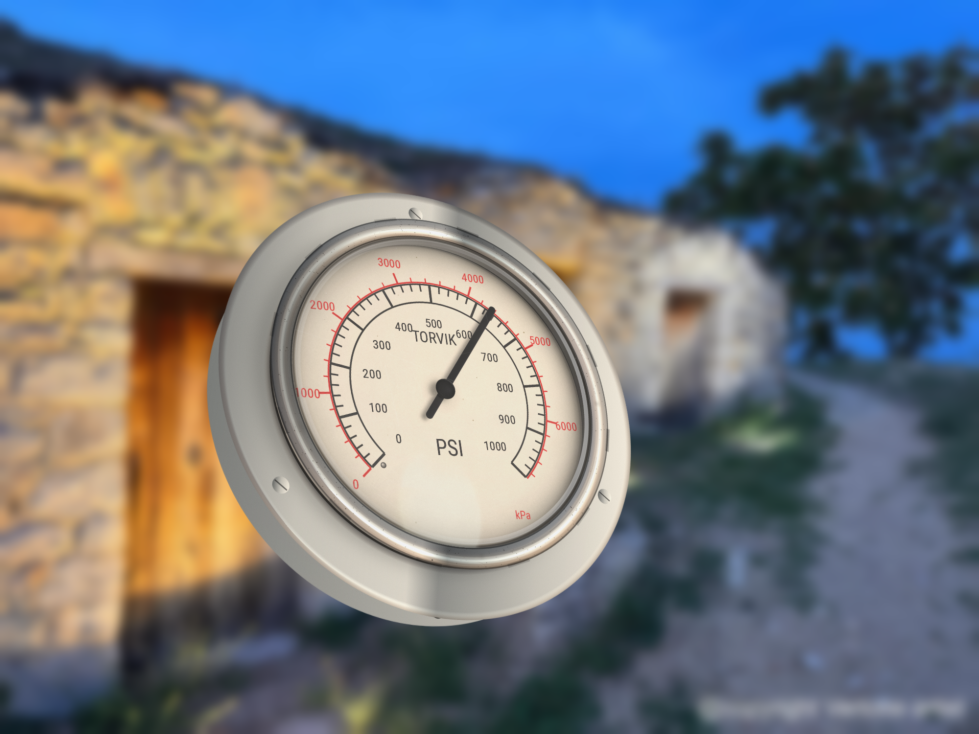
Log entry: 630 psi
